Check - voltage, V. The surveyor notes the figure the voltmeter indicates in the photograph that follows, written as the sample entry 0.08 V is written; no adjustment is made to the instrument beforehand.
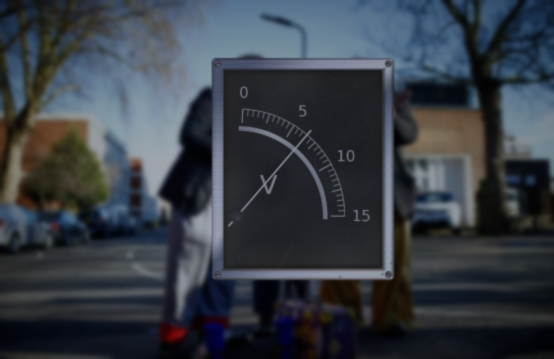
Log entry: 6.5 V
